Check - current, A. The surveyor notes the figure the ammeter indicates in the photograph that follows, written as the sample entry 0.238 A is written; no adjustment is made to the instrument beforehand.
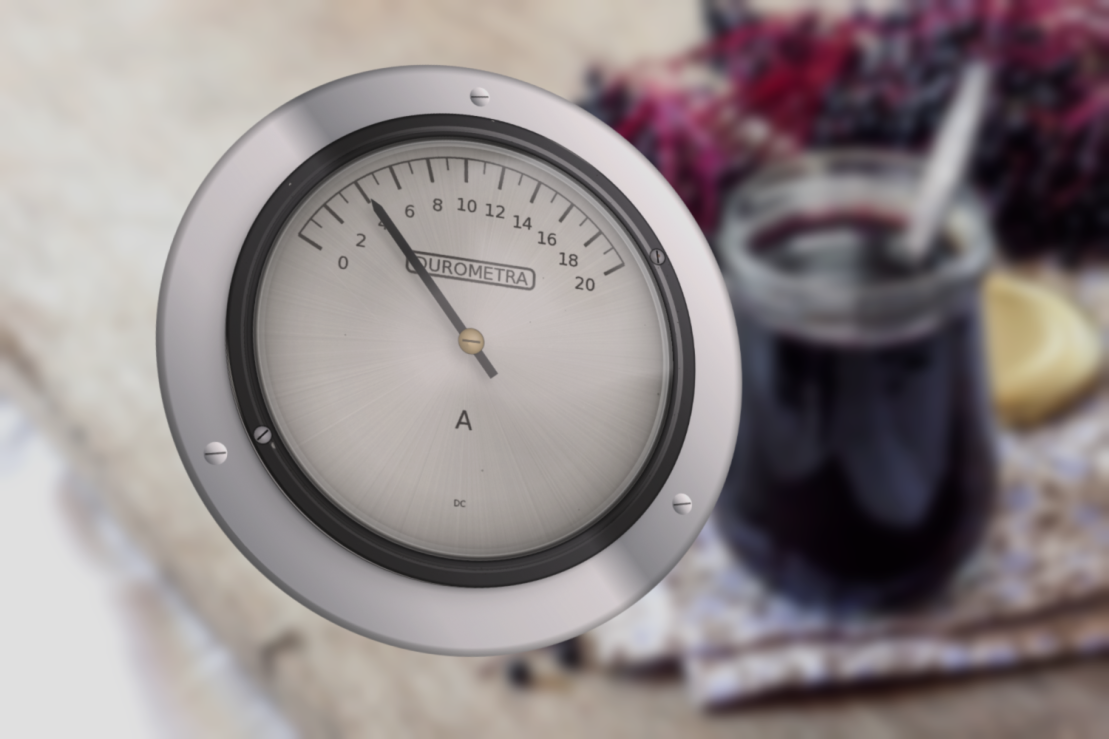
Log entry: 4 A
